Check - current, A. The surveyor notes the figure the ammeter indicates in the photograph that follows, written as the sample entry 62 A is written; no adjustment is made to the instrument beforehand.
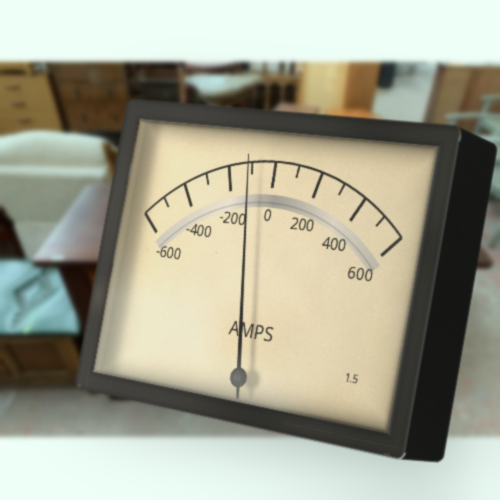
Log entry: -100 A
